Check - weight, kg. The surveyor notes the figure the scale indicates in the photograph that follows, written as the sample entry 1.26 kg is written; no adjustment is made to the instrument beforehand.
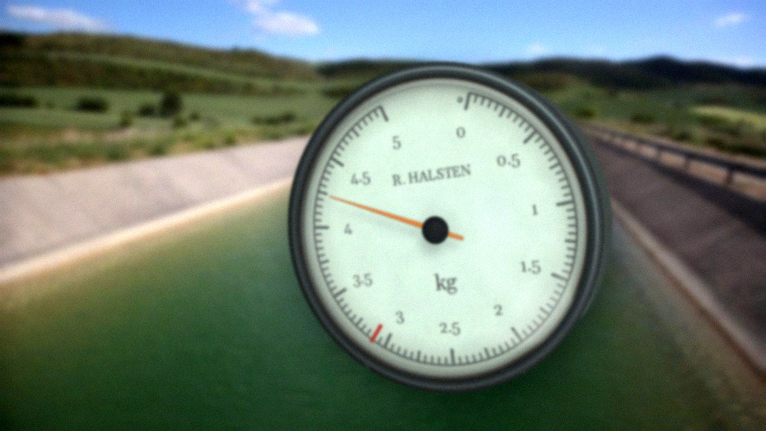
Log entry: 4.25 kg
